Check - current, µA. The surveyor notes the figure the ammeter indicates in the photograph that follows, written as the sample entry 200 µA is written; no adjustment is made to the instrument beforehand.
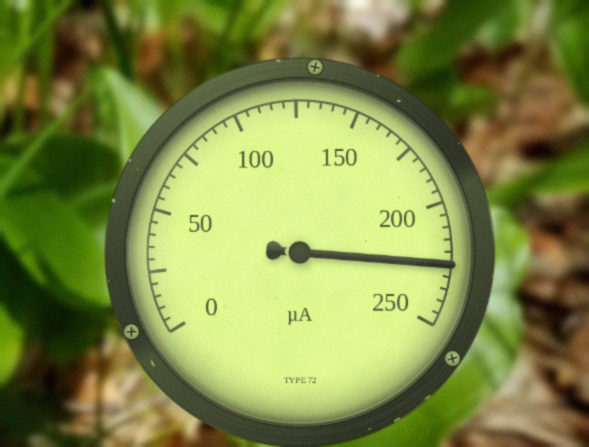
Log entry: 225 µA
